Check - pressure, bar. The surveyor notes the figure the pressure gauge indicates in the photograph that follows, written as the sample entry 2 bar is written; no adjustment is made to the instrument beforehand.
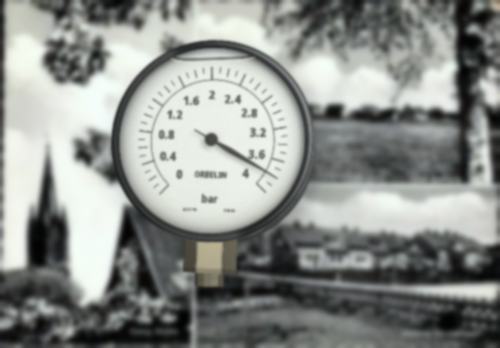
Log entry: 3.8 bar
